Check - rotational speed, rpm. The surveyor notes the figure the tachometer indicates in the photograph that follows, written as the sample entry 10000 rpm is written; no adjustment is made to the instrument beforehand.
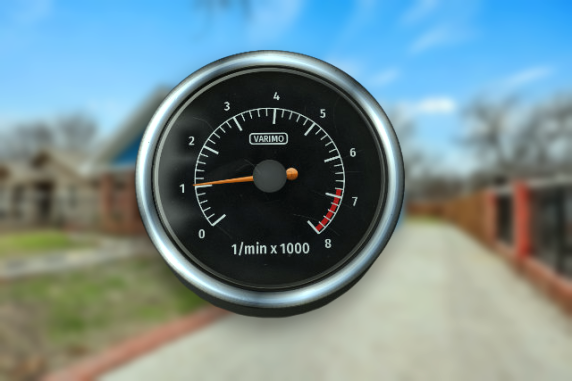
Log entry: 1000 rpm
